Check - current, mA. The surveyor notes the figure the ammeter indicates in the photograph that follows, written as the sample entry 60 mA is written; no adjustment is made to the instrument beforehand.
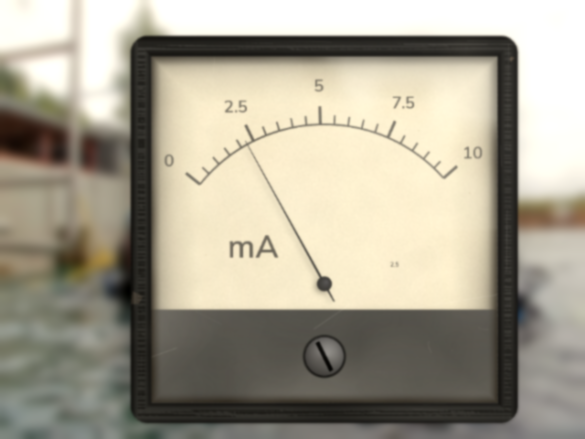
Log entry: 2.25 mA
